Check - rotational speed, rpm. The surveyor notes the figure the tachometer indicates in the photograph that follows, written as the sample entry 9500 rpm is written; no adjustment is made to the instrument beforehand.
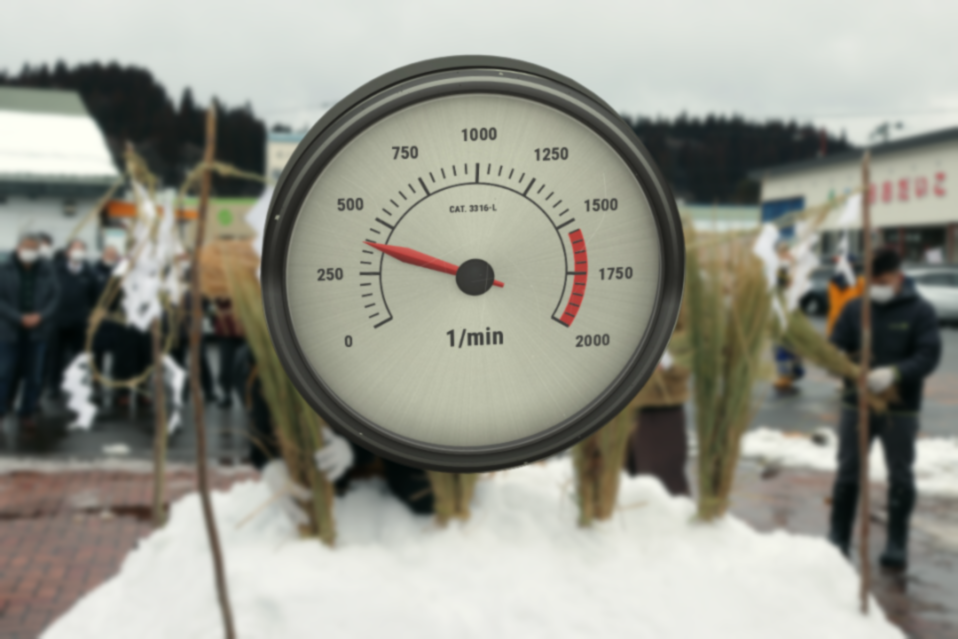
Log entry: 400 rpm
